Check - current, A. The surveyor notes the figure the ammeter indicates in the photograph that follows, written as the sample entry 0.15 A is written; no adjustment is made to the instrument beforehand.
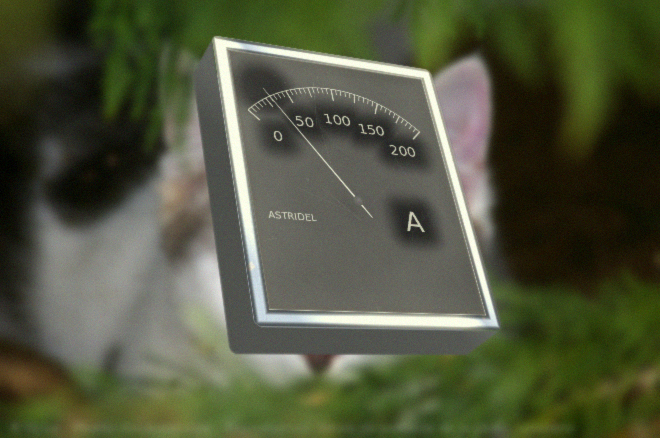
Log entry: 25 A
